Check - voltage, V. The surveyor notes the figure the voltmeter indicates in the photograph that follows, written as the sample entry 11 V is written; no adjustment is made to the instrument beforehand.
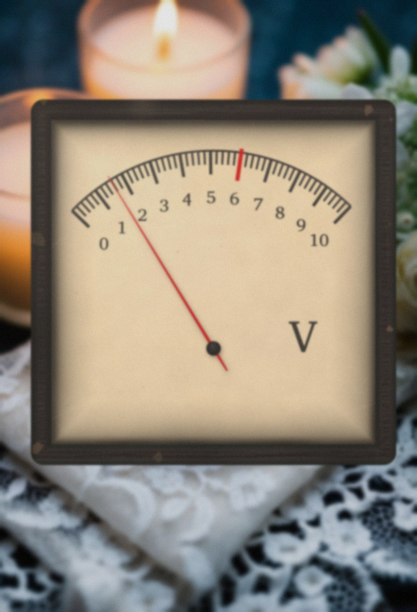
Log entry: 1.6 V
